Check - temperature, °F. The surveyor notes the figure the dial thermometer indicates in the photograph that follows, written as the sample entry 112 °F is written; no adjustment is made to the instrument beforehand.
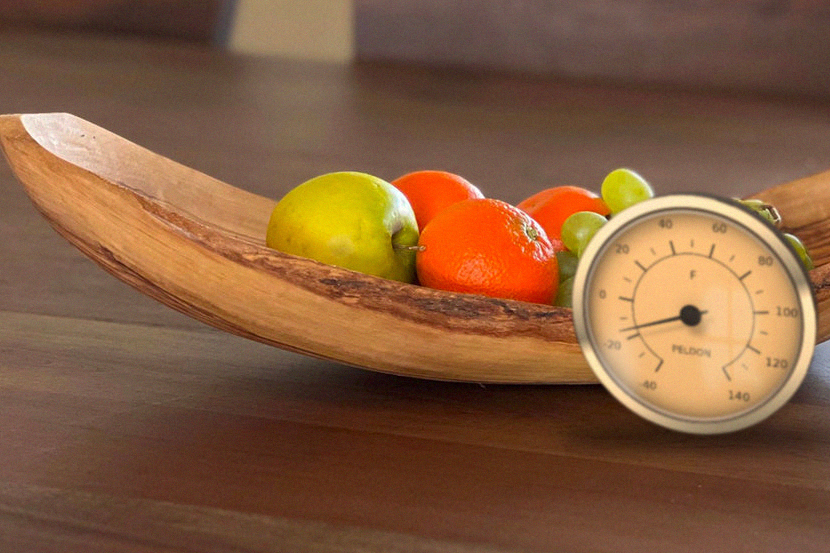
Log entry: -15 °F
